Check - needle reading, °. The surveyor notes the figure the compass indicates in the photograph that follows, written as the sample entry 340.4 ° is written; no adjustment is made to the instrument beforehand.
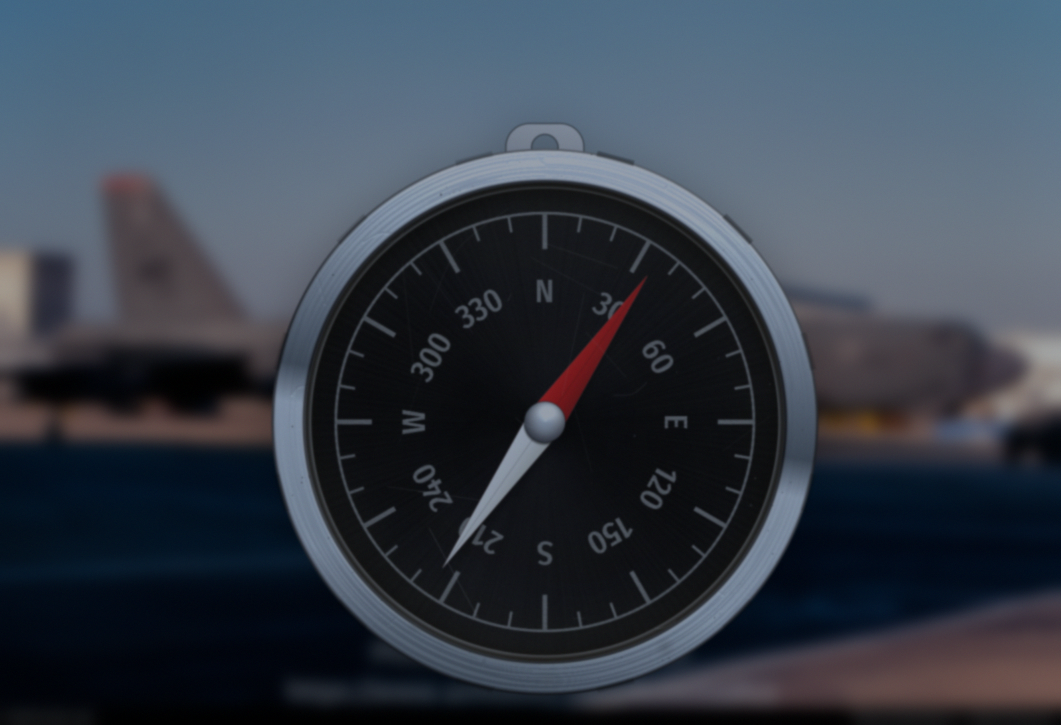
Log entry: 35 °
